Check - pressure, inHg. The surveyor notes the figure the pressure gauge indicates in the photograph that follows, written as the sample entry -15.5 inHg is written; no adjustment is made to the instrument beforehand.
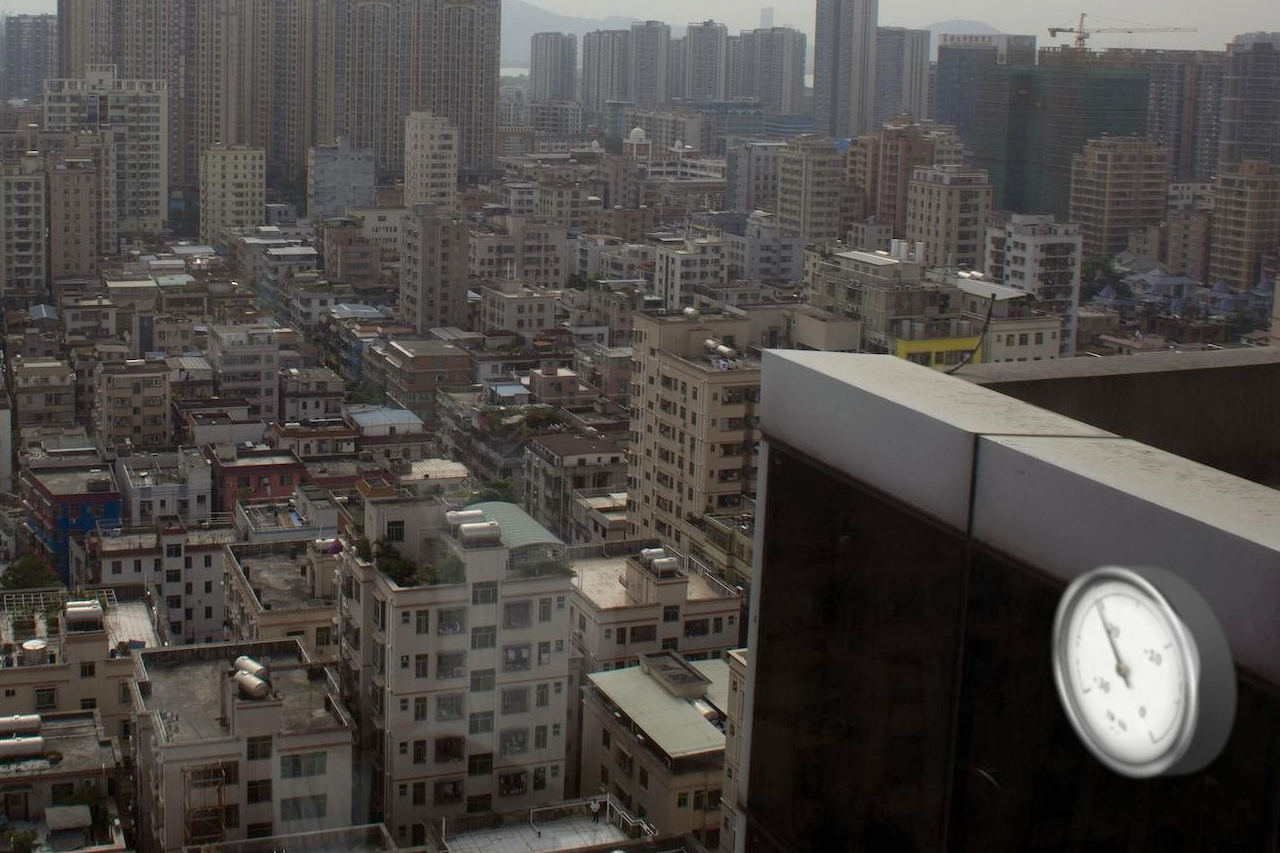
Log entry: -20 inHg
